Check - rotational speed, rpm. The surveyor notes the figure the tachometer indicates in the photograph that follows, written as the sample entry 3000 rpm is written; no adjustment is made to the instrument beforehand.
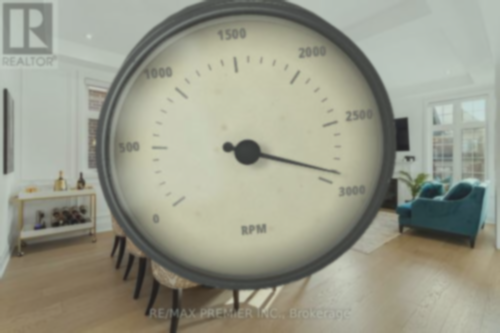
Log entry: 2900 rpm
